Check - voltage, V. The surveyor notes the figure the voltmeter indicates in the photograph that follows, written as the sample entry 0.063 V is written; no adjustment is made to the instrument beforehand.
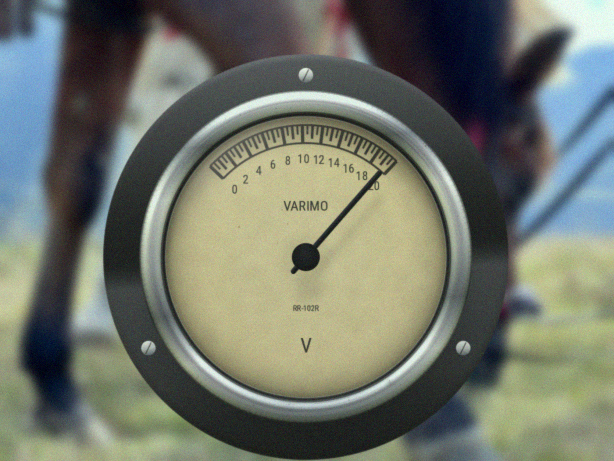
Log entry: 19.5 V
